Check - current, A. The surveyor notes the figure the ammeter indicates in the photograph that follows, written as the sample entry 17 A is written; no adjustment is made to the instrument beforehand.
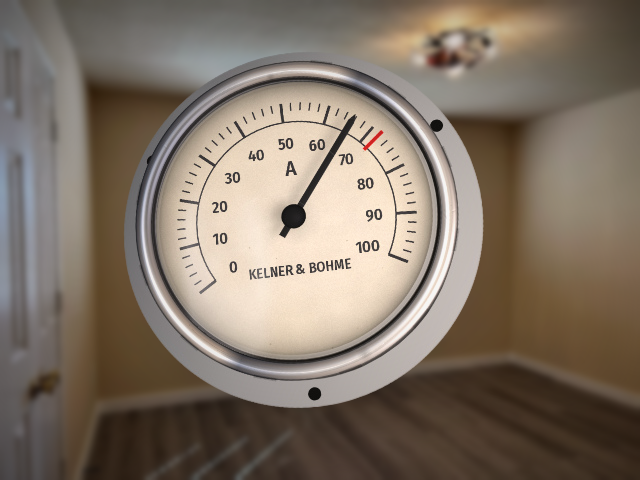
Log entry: 66 A
